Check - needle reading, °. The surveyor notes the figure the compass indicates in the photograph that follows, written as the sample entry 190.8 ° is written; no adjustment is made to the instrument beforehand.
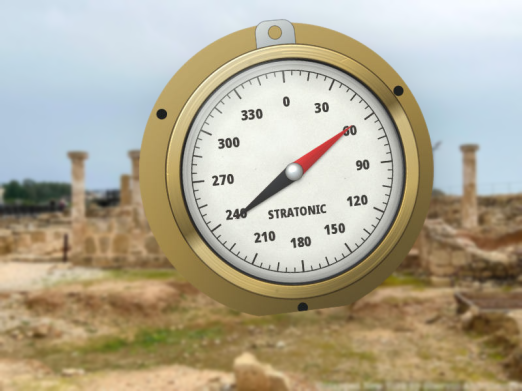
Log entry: 57.5 °
